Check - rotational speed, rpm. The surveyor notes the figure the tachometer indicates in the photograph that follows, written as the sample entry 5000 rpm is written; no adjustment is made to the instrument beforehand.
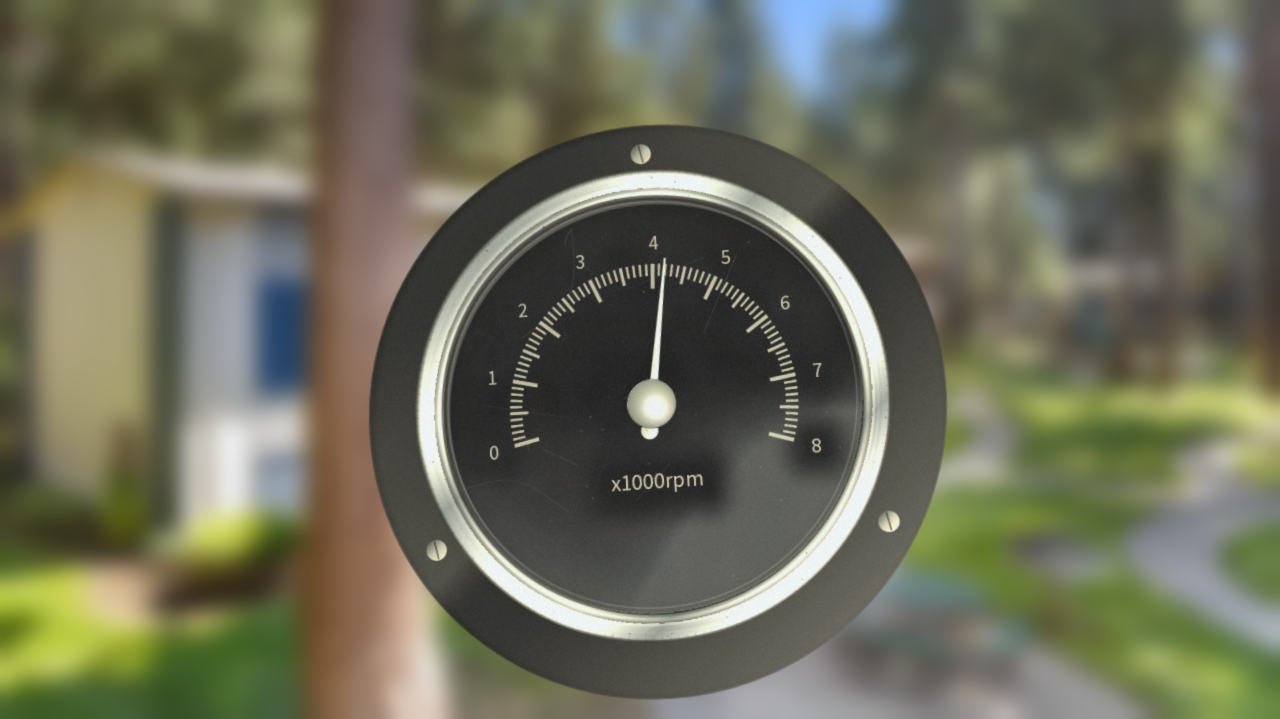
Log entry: 4200 rpm
